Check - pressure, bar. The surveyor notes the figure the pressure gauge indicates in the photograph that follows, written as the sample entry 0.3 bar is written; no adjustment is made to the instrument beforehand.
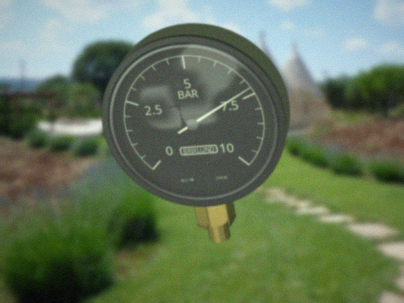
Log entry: 7.25 bar
